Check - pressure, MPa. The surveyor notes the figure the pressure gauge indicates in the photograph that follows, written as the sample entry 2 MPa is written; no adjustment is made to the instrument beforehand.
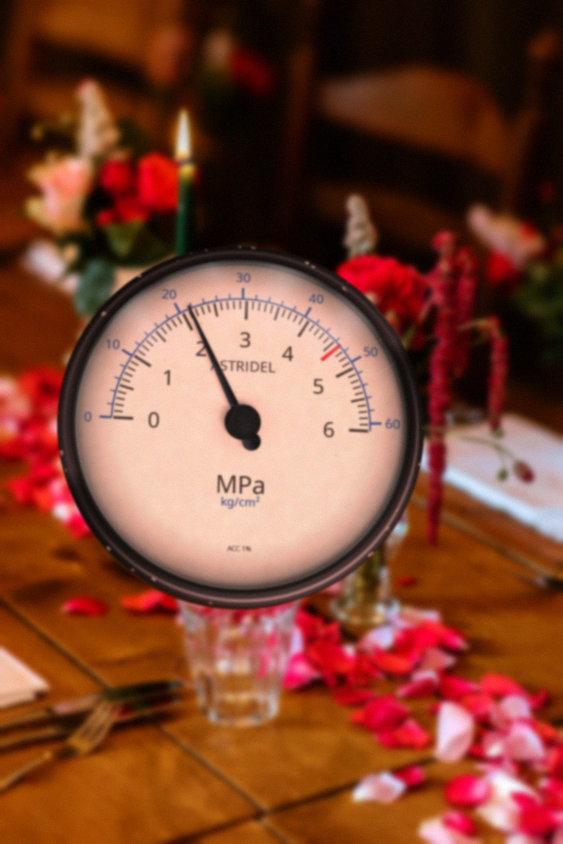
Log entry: 2.1 MPa
